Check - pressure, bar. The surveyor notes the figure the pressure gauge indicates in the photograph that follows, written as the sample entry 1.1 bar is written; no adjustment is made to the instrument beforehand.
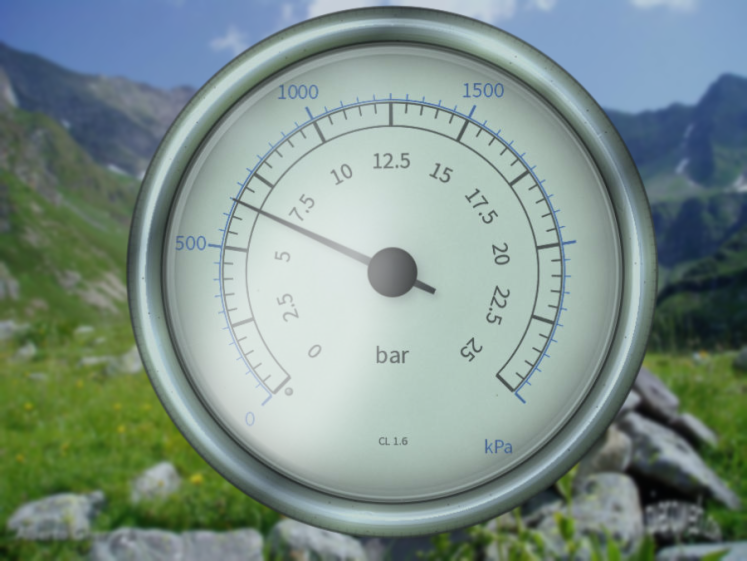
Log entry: 6.5 bar
